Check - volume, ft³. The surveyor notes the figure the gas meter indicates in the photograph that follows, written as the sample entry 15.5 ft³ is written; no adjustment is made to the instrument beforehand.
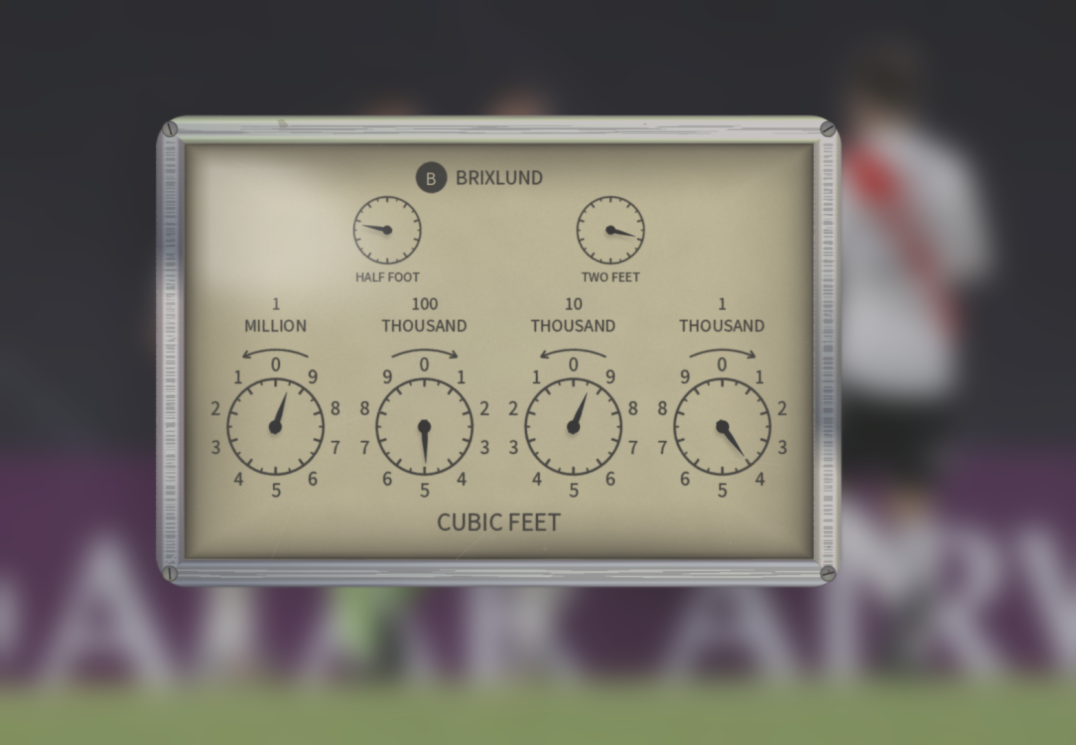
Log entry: 949400 ft³
